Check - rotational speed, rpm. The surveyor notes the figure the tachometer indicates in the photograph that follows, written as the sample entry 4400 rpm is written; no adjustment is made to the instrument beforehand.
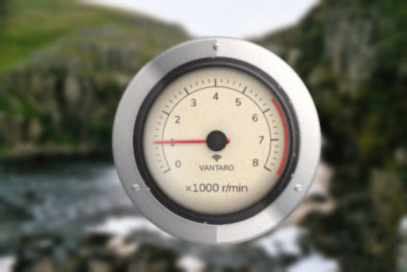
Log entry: 1000 rpm
